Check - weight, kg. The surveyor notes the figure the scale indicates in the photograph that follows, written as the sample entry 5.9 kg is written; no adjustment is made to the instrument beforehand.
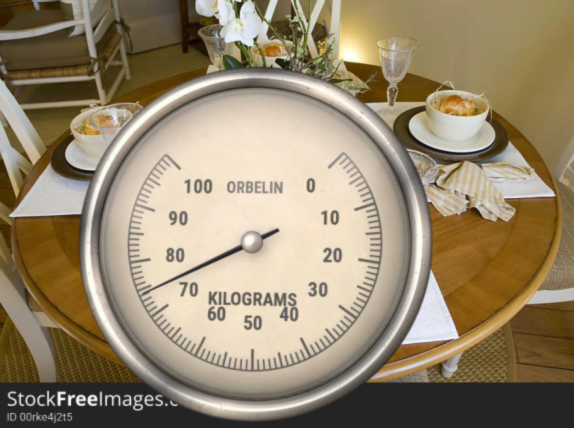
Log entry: 74 kg
